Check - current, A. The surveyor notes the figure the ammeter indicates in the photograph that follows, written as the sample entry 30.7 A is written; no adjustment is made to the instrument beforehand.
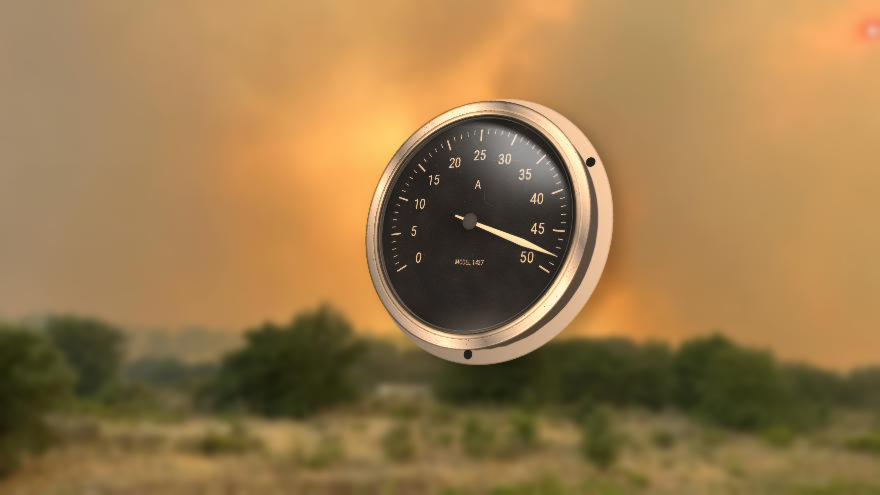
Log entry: 48 A
